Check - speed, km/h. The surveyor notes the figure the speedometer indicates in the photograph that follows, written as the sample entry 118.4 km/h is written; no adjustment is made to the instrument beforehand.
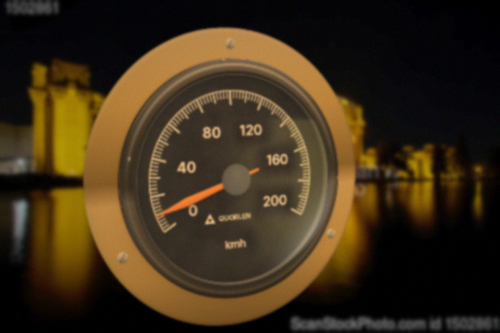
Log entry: 10 km/h
